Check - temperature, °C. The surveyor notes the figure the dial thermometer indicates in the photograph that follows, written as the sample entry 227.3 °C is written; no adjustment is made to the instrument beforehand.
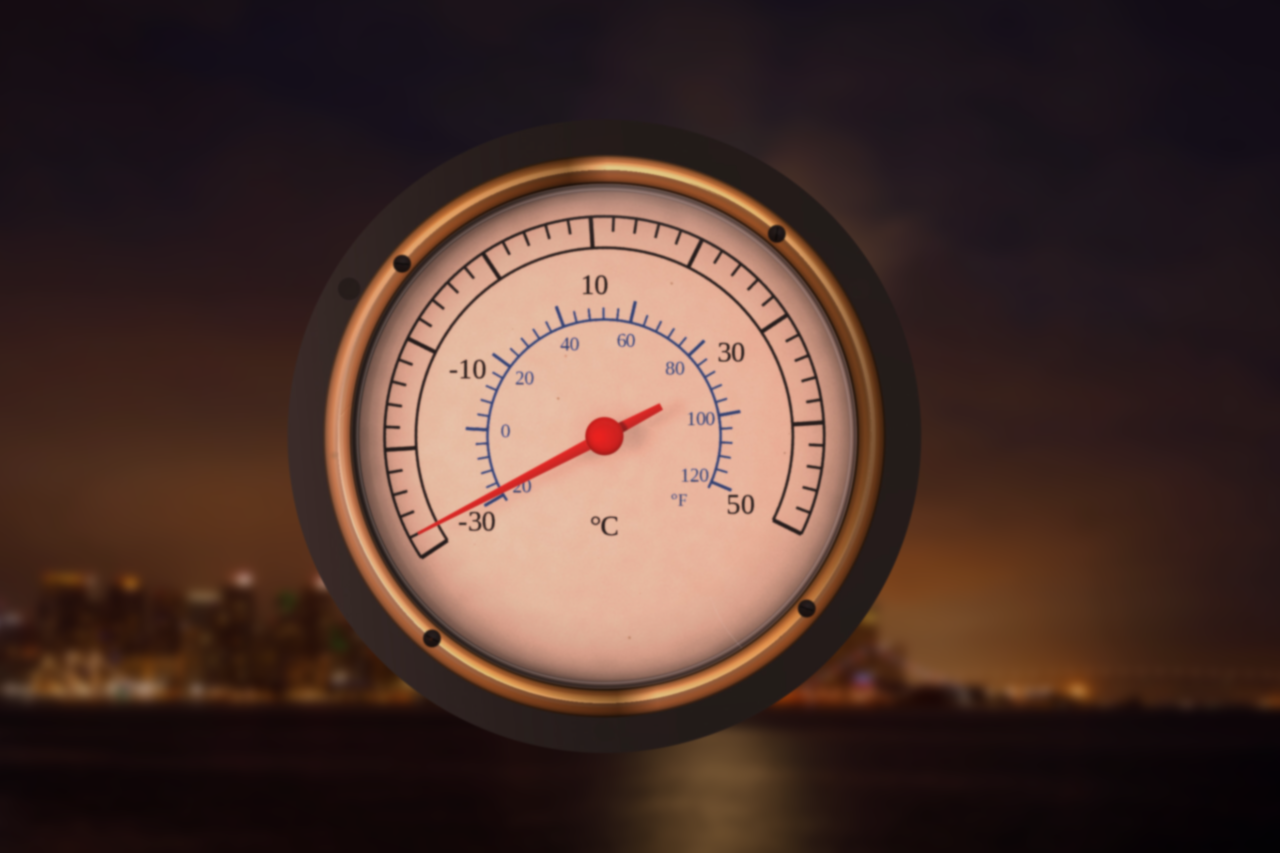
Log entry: -28 °C
